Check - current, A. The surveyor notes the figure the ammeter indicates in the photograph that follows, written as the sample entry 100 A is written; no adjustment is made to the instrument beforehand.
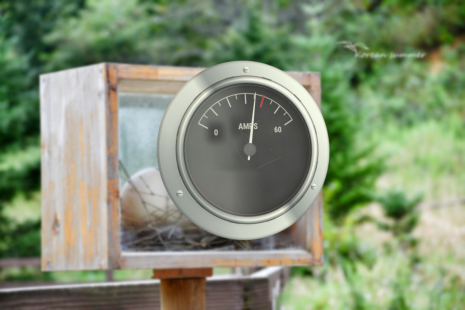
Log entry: 35 A
